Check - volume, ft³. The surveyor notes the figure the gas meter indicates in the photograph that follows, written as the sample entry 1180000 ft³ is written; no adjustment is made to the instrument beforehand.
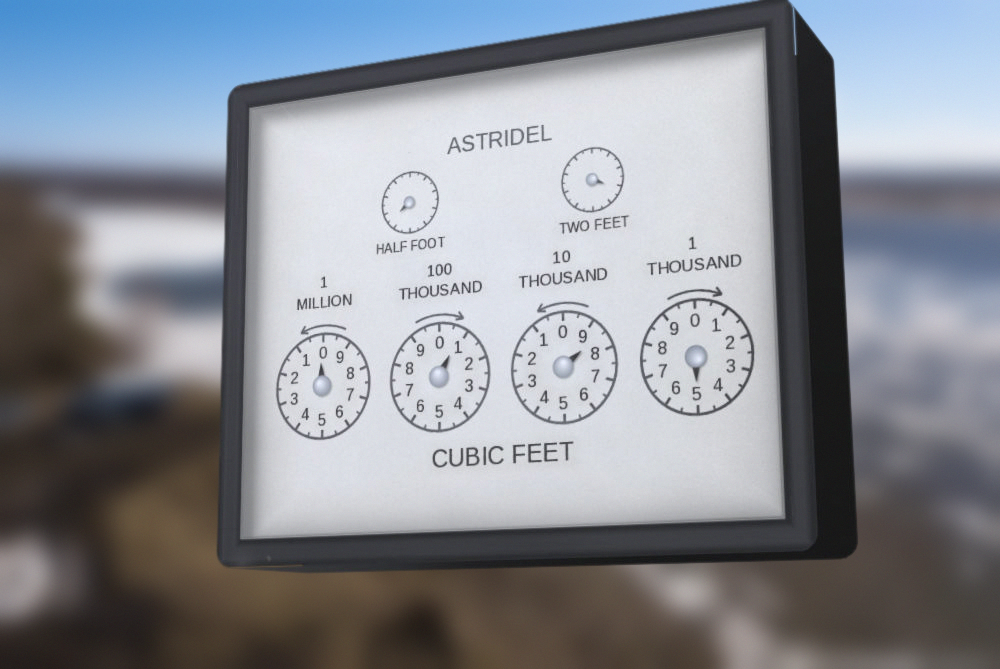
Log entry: 8500 ft³
